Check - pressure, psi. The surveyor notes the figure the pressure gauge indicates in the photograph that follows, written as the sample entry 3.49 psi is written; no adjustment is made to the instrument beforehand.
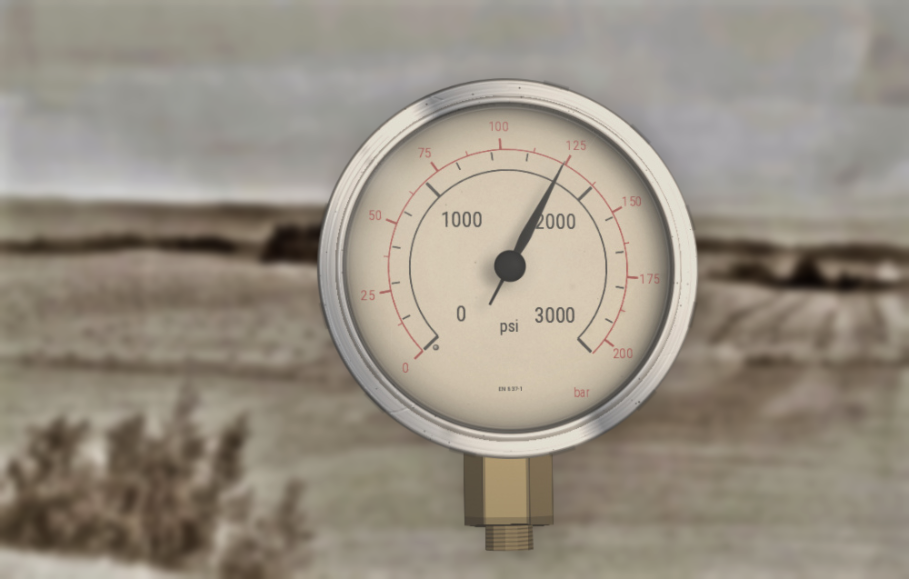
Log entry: 1800 psi
